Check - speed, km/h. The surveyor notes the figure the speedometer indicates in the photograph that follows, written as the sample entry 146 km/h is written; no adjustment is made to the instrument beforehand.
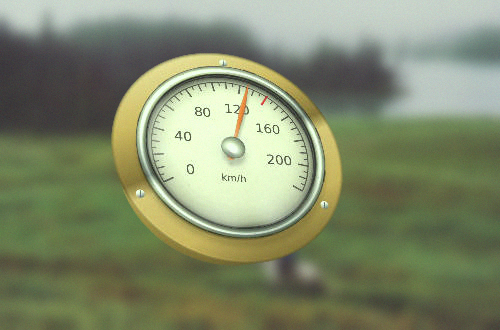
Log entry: 125 km/h
